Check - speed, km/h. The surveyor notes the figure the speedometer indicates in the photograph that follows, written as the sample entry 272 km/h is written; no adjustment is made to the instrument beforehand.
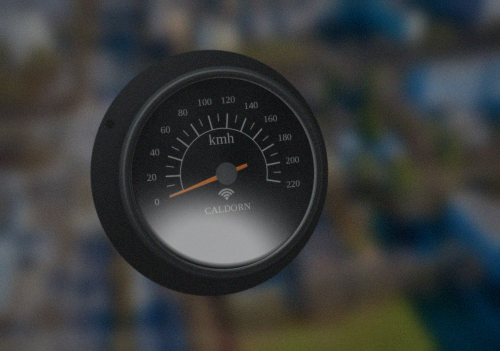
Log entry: 0 km/h
